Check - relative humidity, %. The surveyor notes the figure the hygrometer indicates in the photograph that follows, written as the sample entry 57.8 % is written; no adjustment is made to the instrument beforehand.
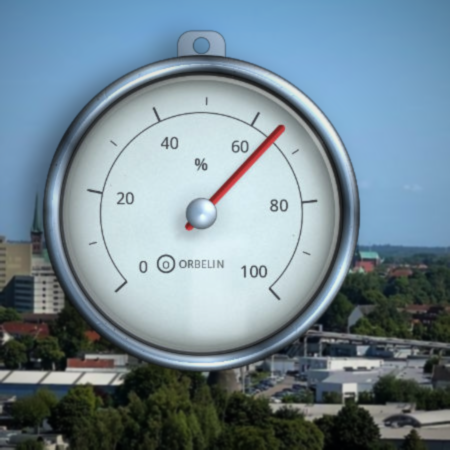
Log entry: 65 %
